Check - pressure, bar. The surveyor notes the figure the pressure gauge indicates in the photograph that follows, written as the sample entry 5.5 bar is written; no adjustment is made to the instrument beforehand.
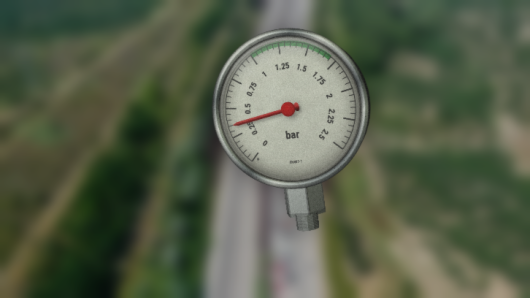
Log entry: 0.35 bar
